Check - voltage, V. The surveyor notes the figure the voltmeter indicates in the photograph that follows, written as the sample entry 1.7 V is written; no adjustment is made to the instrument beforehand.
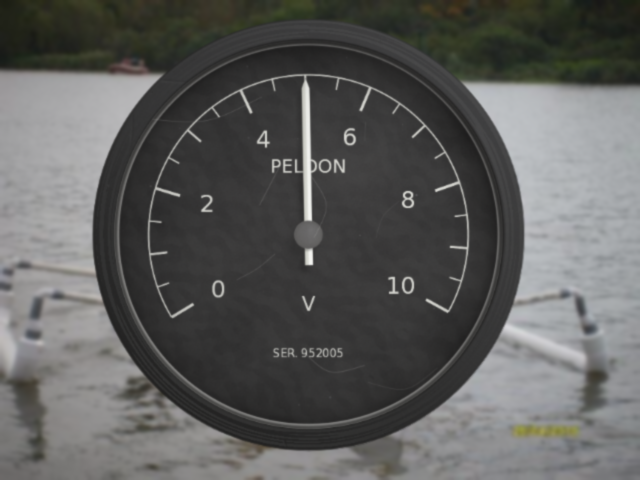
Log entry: 5 V
